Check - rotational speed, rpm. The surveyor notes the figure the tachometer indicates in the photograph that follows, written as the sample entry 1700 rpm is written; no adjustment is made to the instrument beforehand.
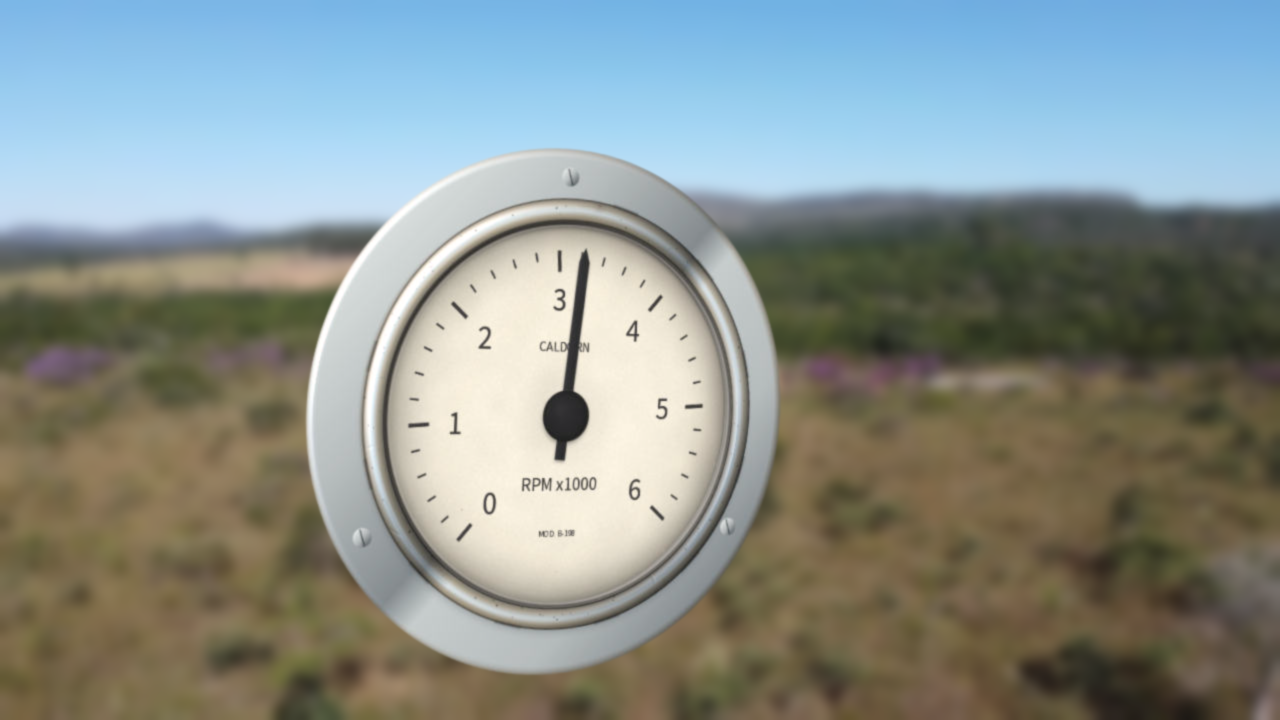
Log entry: 3200 rpm
